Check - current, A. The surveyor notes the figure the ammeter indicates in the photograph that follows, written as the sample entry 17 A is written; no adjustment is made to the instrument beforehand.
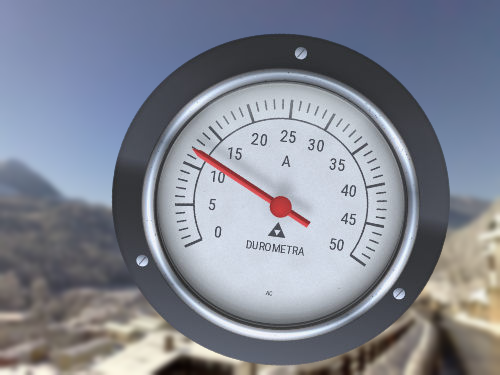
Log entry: 12 A
